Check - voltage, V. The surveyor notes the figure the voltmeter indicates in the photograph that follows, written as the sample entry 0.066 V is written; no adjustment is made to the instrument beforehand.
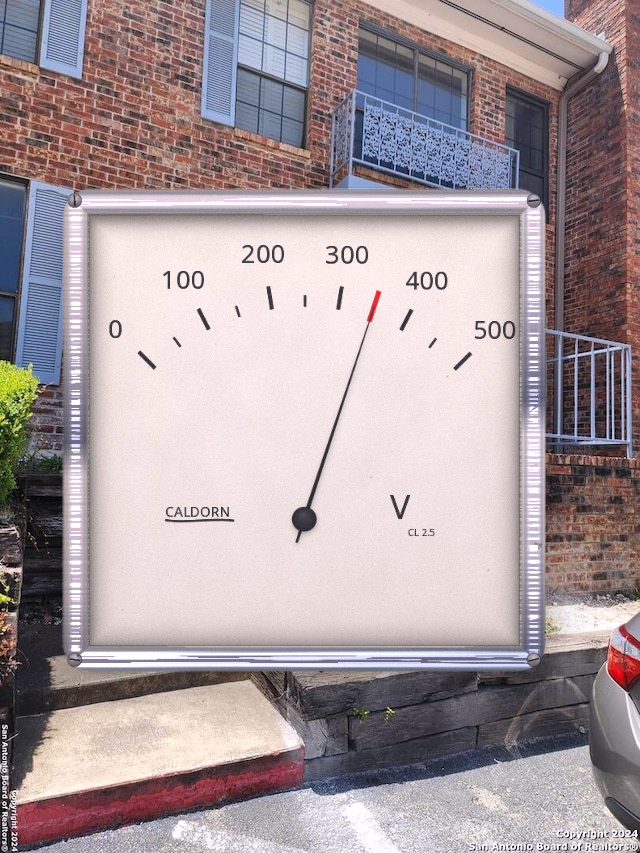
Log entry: 350 V
